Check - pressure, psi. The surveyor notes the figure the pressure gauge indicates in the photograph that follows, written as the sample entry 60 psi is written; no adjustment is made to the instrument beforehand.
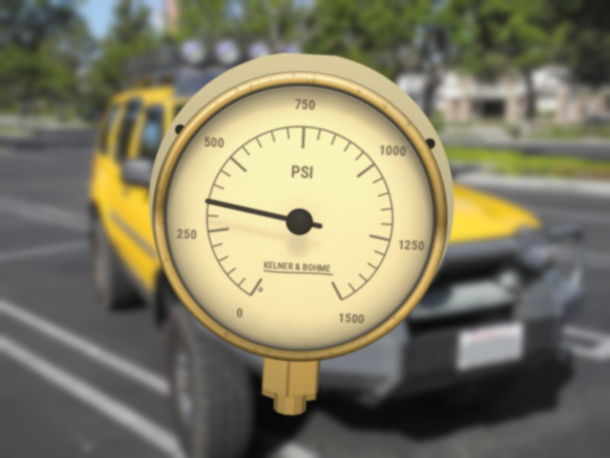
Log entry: 350 psi
